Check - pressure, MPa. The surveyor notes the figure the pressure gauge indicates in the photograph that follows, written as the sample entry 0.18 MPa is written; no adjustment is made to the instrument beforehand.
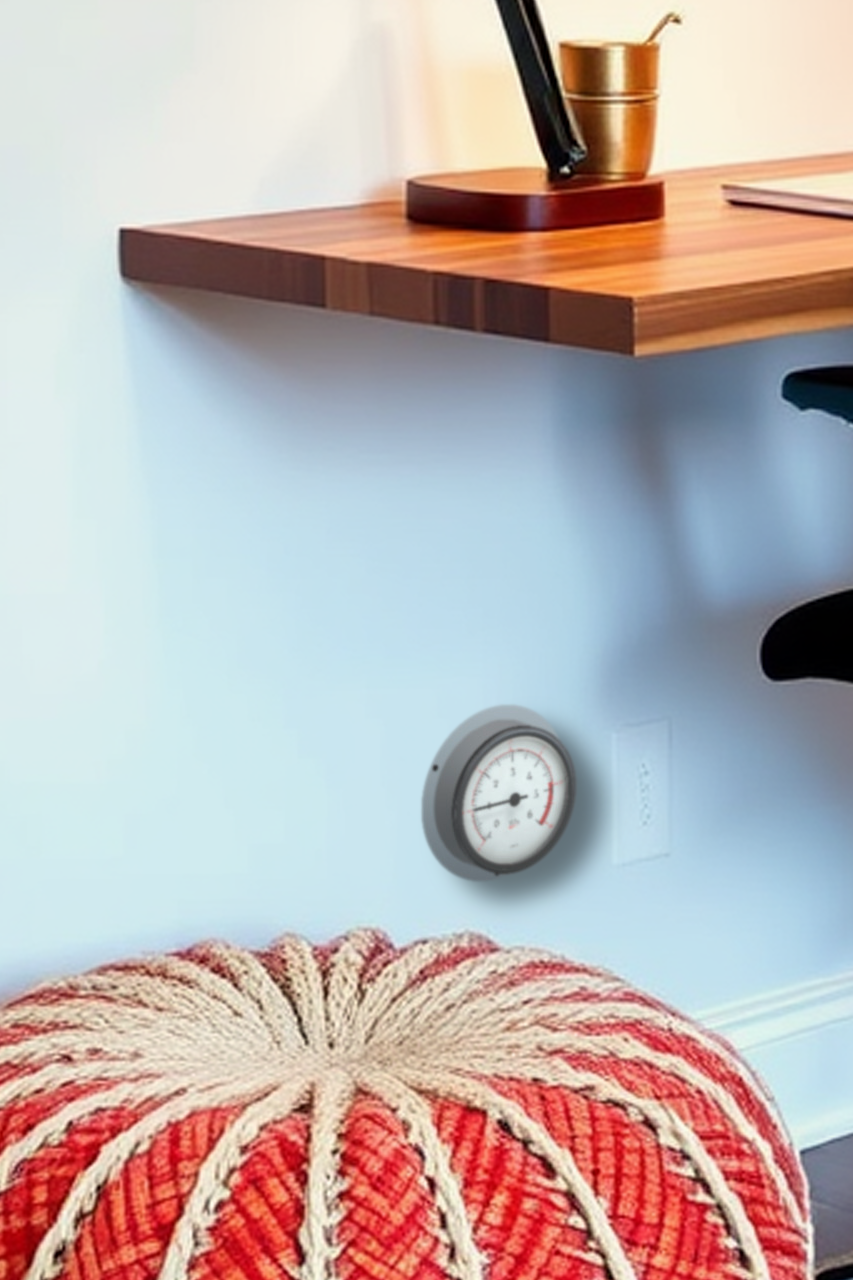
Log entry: 1 MPa
